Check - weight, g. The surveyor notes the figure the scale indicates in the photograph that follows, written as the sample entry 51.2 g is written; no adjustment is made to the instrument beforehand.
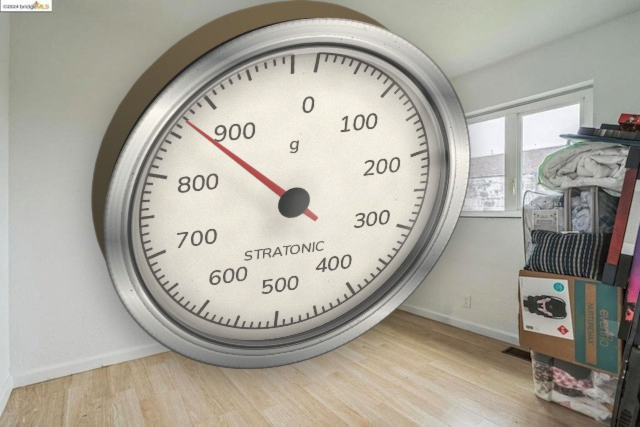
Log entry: 870 g
